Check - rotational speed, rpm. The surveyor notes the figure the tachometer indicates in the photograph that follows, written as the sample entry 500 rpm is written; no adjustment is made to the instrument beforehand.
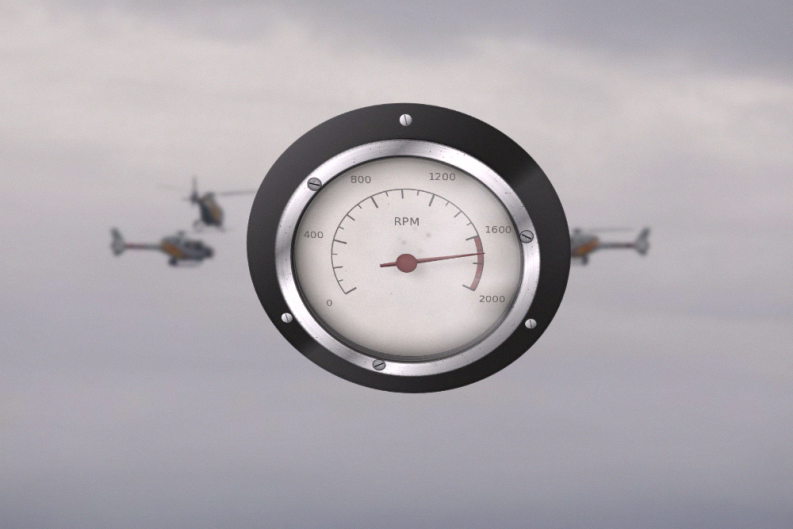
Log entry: 1700 rpm
